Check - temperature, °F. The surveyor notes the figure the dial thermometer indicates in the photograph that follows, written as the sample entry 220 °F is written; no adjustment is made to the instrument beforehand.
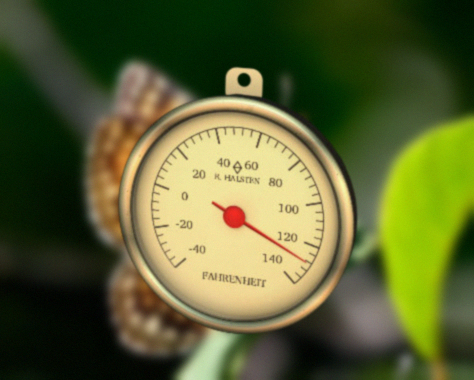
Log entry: 128 °F
